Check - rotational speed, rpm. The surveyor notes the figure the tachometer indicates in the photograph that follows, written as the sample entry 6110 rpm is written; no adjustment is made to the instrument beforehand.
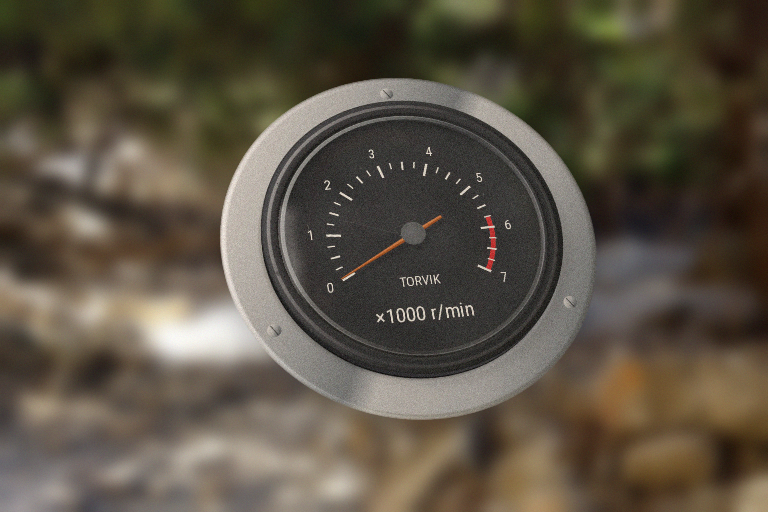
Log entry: 0 rpm
